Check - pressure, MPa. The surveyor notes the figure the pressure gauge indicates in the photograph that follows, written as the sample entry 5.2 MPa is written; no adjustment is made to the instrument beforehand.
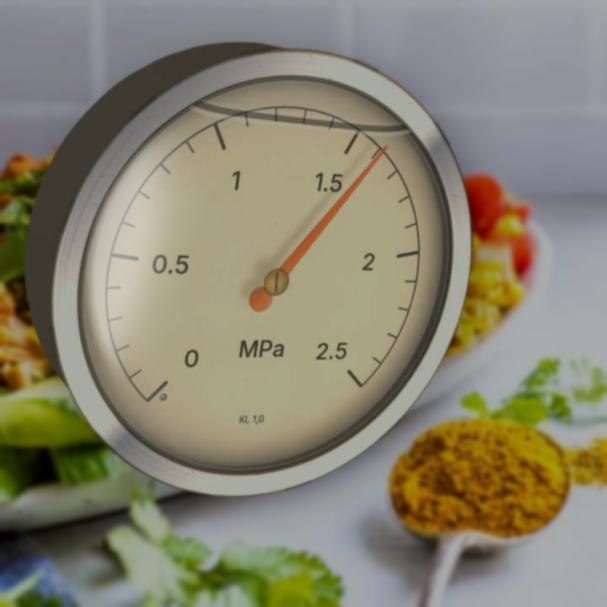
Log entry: 1.6 MPa
